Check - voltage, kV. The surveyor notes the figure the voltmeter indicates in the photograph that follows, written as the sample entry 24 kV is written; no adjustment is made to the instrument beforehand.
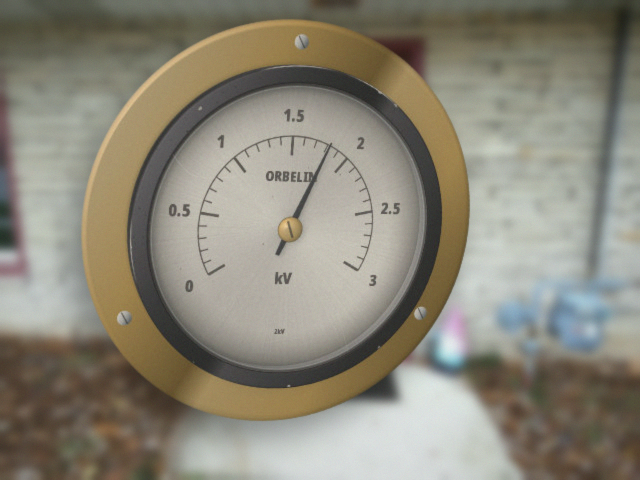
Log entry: 1.8 kV
